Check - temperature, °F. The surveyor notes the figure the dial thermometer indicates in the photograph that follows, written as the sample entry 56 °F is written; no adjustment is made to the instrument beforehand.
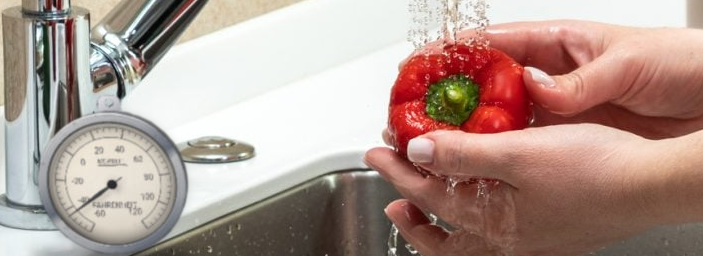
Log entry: -44 °F
